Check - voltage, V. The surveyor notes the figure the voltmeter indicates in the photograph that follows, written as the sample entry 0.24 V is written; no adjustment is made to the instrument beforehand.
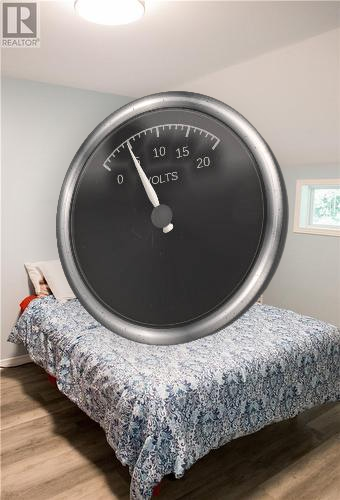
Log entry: 5 V
